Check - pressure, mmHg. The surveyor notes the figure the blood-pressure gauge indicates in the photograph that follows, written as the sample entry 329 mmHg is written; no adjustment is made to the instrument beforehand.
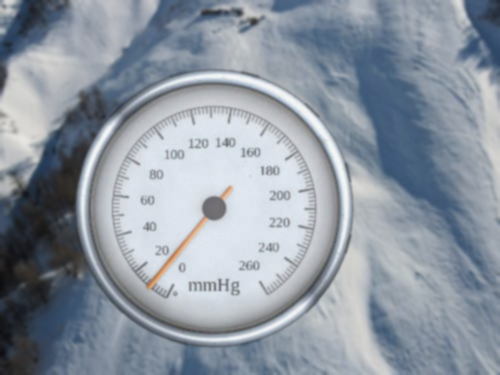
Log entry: 10 mmHg
